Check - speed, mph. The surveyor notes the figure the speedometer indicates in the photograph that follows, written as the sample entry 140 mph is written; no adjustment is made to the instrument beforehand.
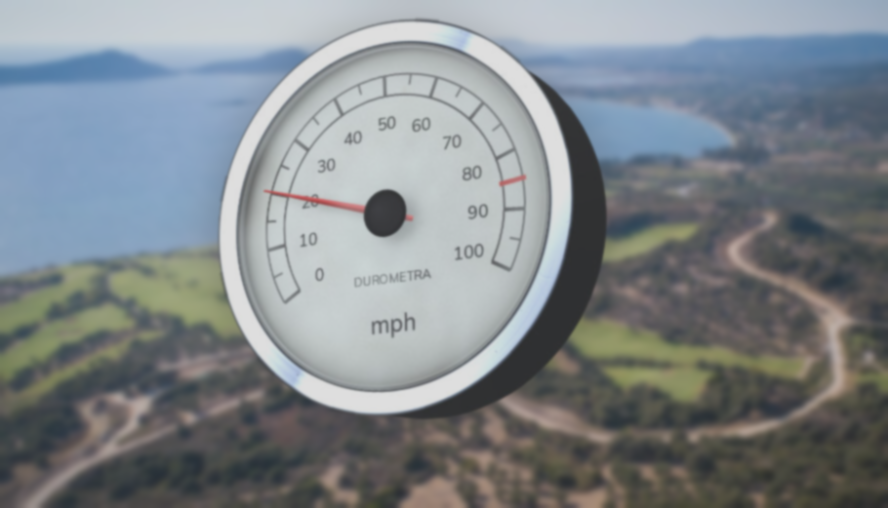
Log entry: 20 mph
